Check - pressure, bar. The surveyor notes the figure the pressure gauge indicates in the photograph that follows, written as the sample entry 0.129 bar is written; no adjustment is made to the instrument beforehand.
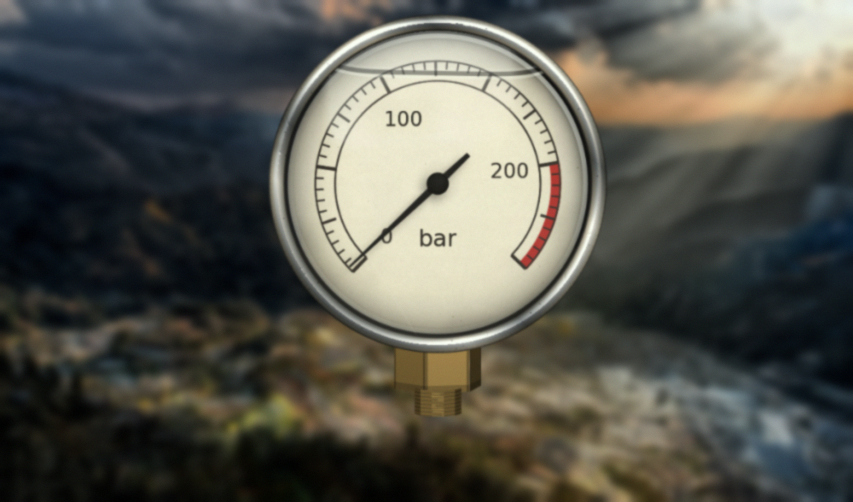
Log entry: 2.5 bar
